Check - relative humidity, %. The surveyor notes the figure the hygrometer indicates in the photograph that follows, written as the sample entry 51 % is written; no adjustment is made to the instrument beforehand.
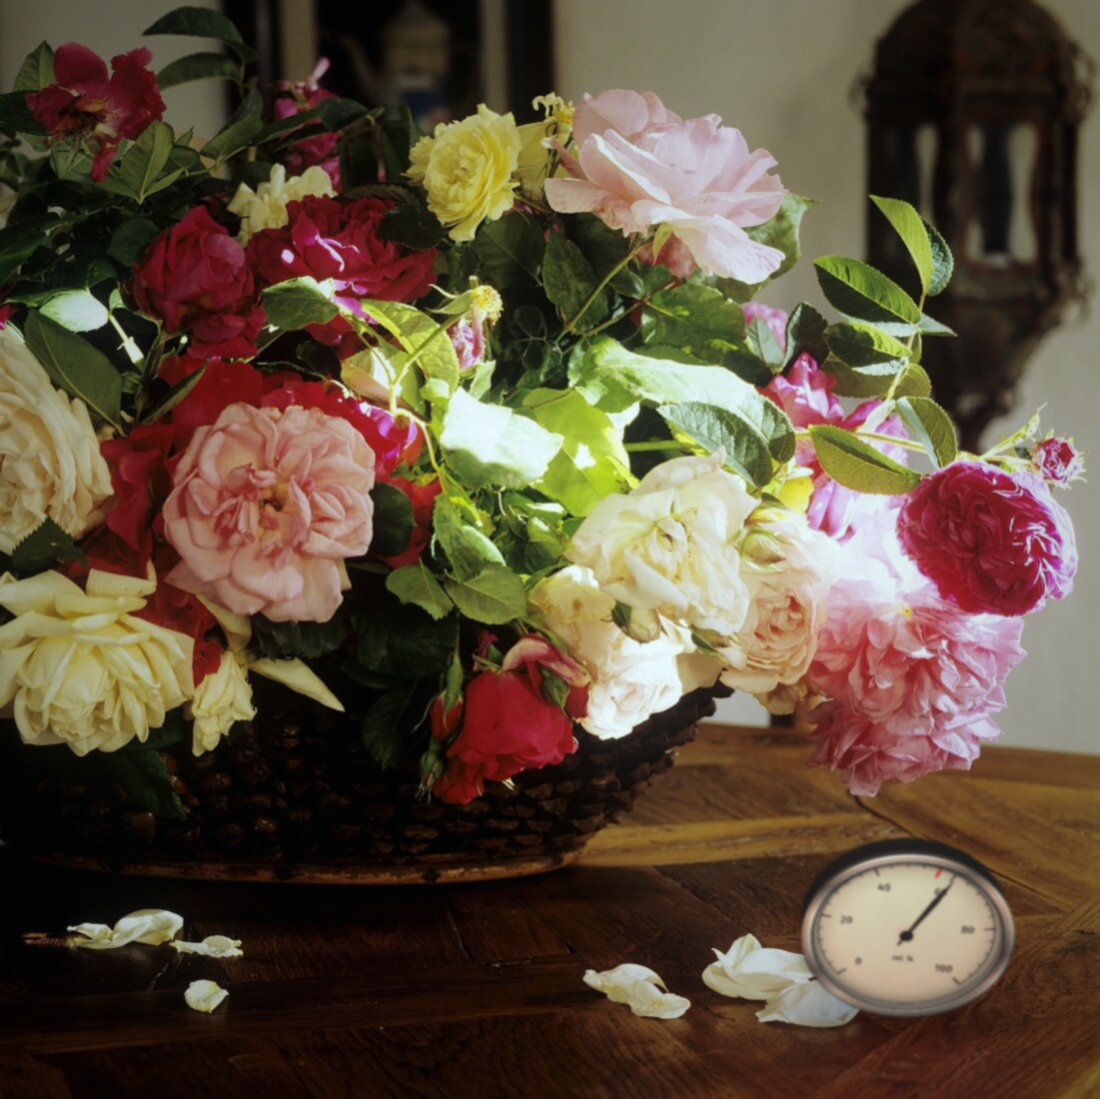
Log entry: 60 %
